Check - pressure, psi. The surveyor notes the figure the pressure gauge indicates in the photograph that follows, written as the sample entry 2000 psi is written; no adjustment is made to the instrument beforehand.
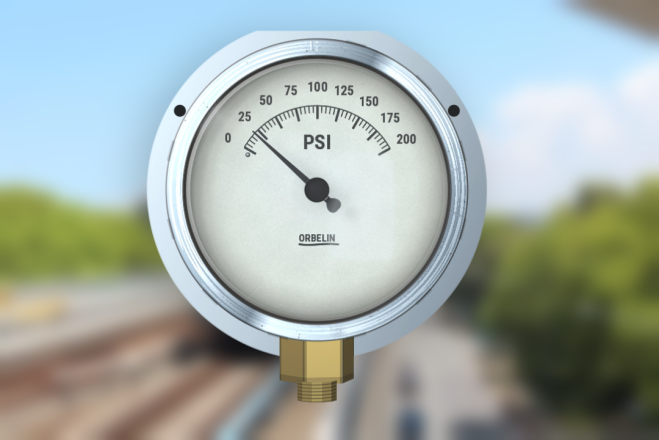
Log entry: 20 psi
